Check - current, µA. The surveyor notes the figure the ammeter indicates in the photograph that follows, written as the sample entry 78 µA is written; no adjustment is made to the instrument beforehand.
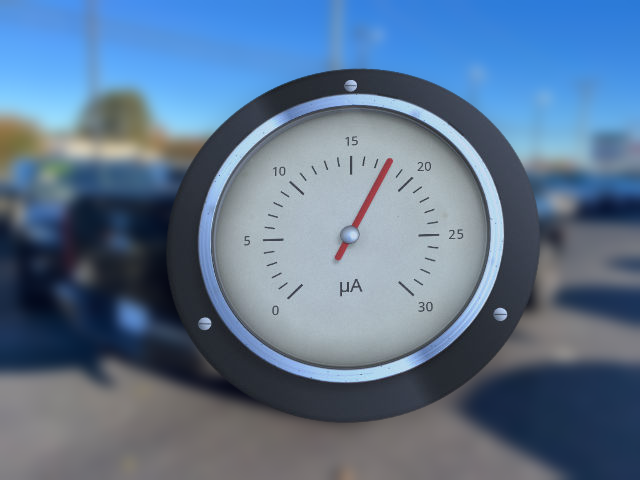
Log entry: 18 µA
